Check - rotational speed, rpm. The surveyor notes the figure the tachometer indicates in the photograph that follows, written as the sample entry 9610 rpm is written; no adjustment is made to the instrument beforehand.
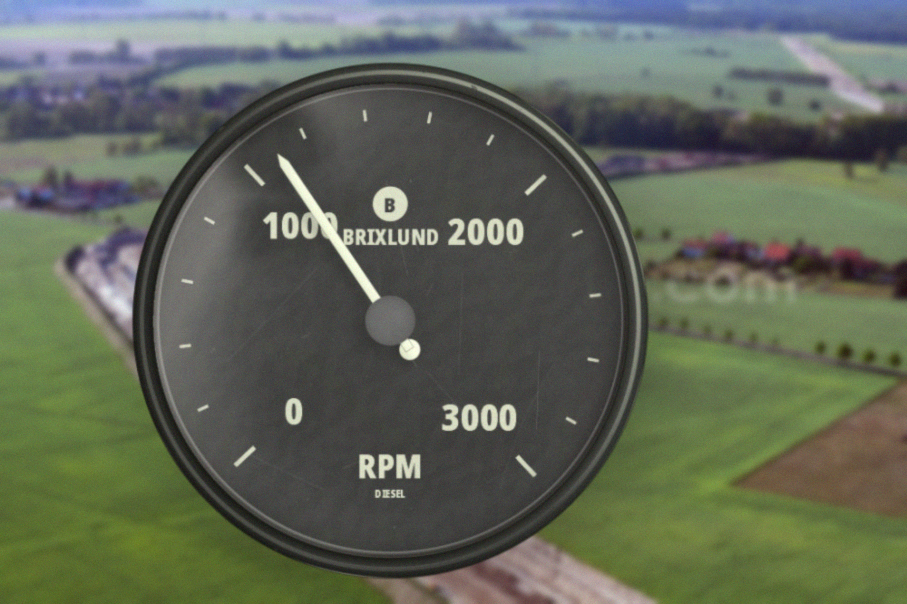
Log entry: 1100 rpm
